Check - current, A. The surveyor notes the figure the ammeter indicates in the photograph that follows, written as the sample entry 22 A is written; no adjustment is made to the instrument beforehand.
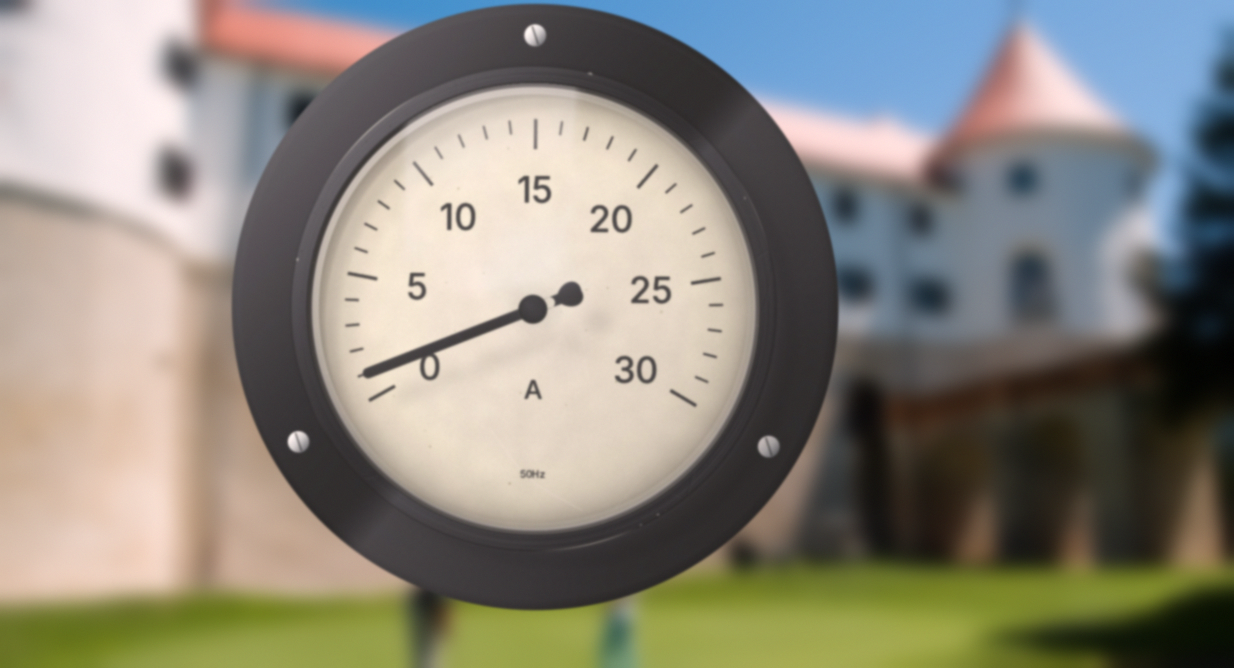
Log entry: 1 A
